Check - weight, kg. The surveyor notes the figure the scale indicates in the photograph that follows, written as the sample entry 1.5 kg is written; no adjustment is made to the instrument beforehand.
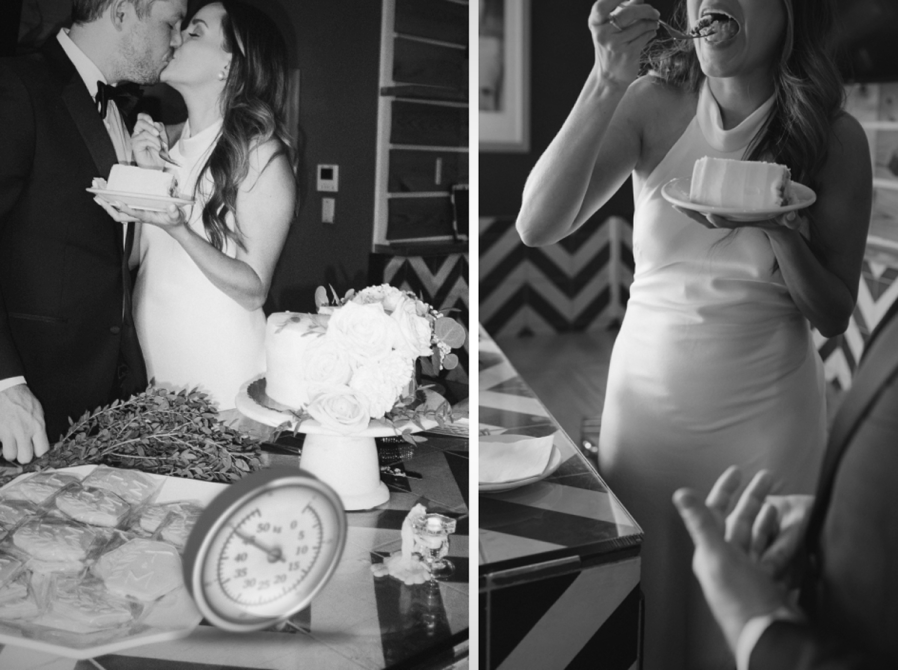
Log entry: 45 kg
